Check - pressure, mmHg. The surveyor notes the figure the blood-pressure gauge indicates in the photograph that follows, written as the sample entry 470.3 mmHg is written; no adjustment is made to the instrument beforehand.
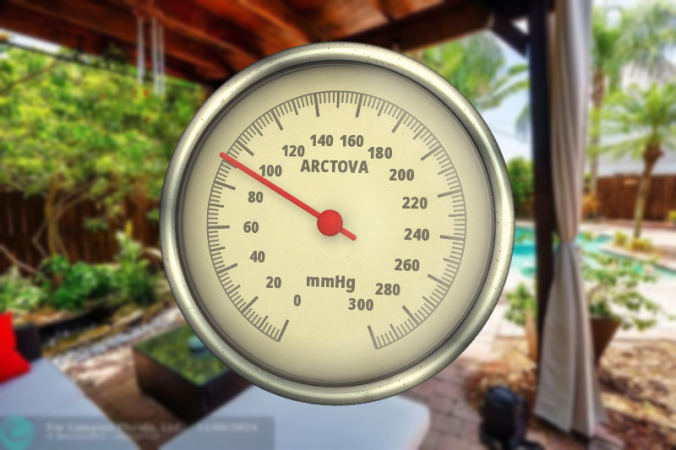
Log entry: 92 mmHg
